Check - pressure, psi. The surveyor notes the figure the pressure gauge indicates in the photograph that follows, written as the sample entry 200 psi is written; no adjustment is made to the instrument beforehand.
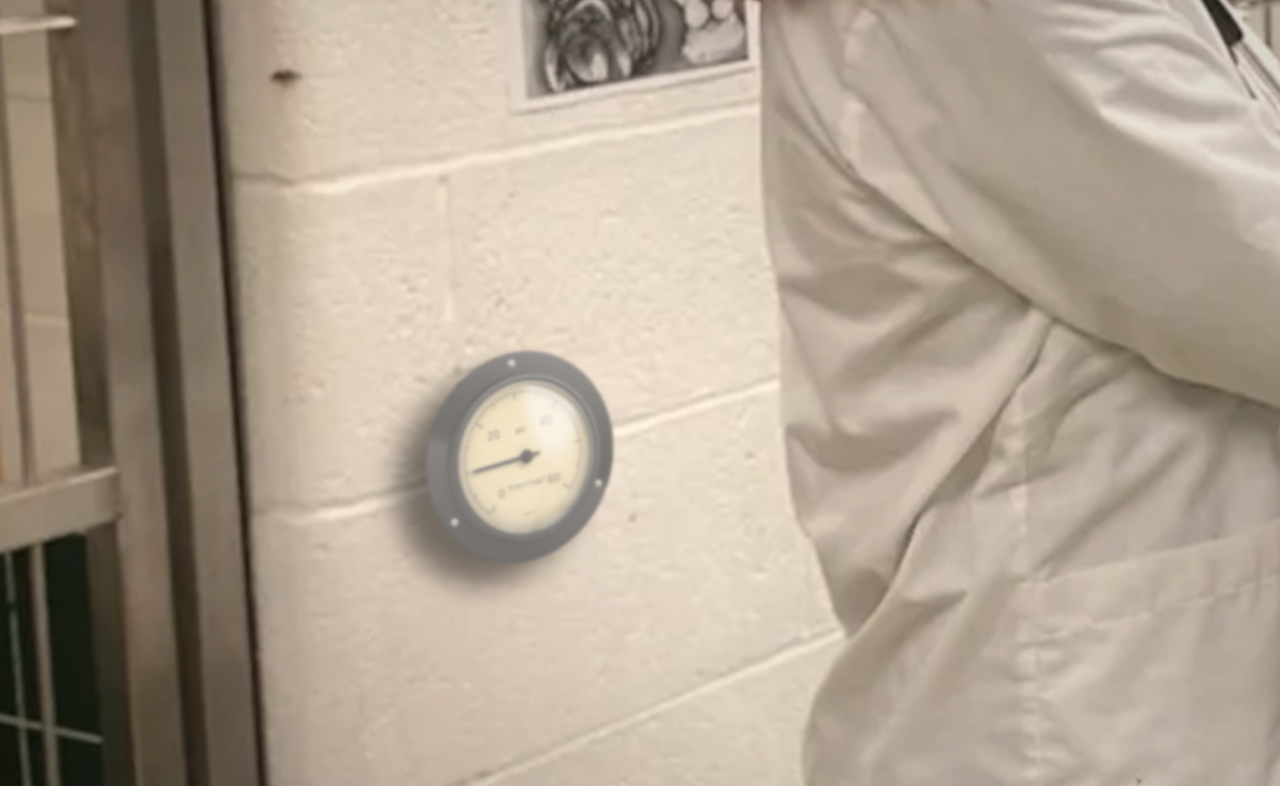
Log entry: 10 psi
